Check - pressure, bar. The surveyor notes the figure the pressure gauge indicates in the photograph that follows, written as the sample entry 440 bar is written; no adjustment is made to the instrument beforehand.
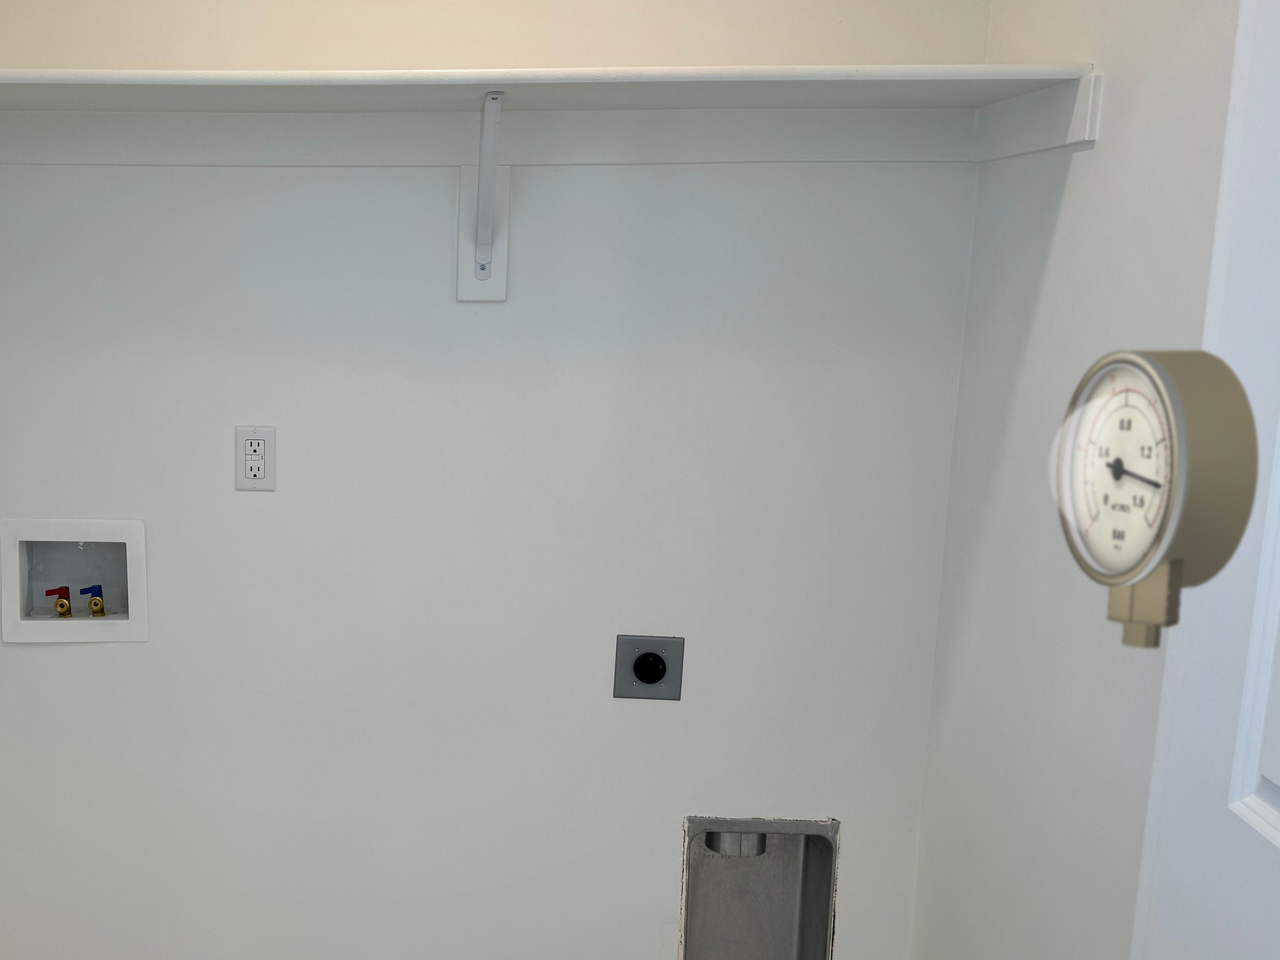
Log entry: 1.4 bar
